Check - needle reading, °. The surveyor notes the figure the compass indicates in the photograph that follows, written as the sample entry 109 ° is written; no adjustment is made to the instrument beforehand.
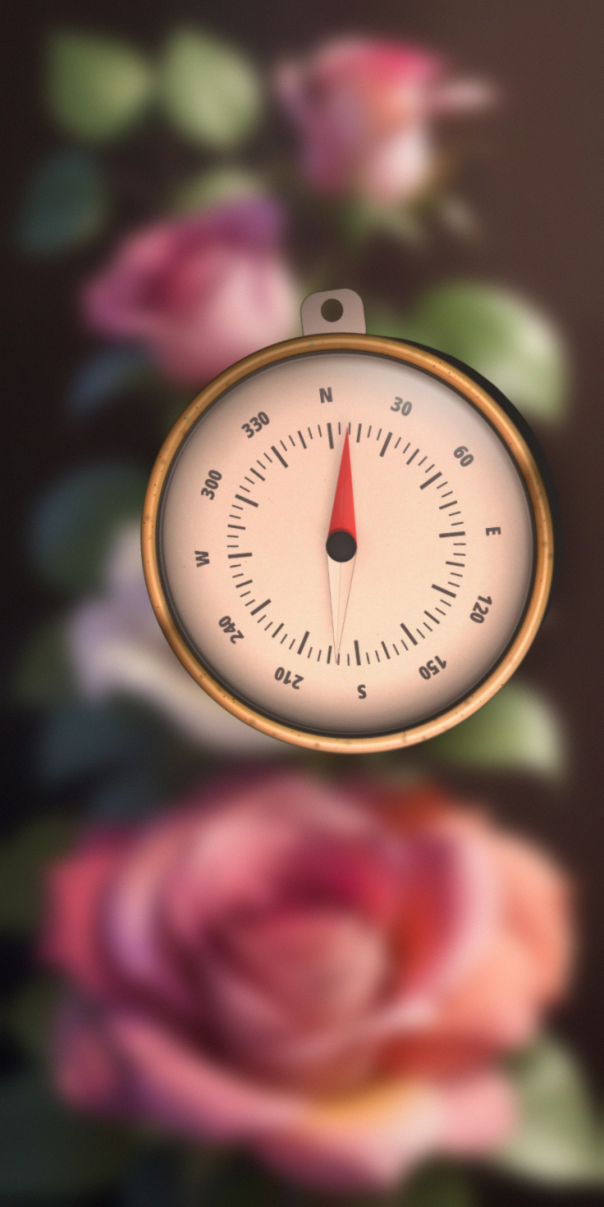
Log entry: 10 °
